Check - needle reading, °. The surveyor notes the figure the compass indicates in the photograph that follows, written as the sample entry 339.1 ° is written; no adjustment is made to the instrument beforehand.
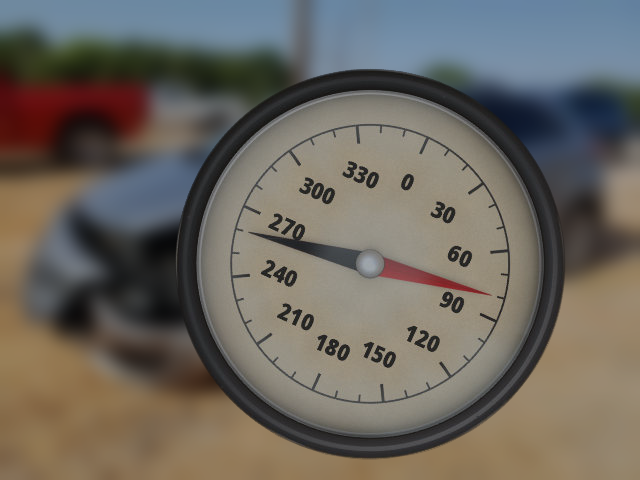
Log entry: 80 °
